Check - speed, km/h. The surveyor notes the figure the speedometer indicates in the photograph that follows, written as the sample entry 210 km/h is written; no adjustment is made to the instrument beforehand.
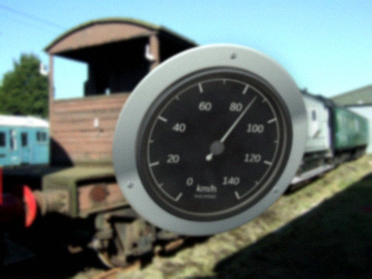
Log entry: 85 km/h
